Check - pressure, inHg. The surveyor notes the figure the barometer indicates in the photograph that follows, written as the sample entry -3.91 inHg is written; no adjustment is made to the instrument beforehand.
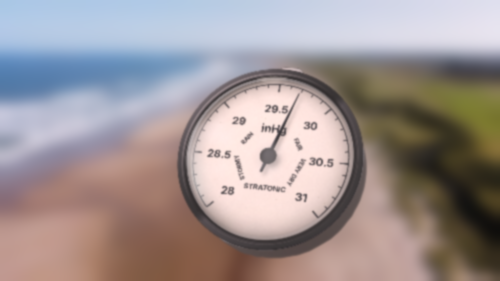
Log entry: 29.7 inHg
